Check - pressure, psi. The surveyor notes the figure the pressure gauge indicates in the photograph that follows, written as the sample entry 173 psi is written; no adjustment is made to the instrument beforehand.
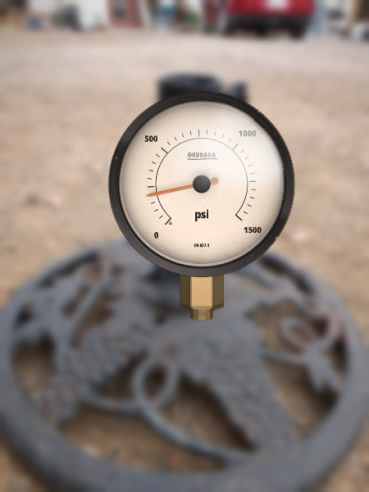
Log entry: 200 psi
